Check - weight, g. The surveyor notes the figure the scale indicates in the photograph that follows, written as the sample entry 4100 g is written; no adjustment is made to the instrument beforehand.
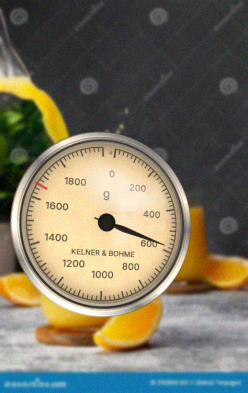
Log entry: 580 g
